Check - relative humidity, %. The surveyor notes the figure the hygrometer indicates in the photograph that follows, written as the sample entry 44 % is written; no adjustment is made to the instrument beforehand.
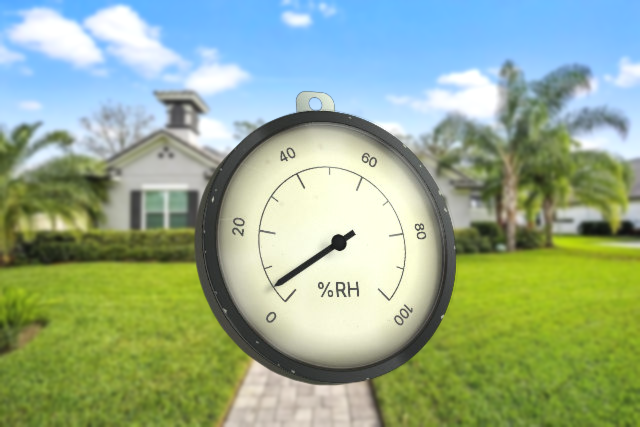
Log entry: 5 %
